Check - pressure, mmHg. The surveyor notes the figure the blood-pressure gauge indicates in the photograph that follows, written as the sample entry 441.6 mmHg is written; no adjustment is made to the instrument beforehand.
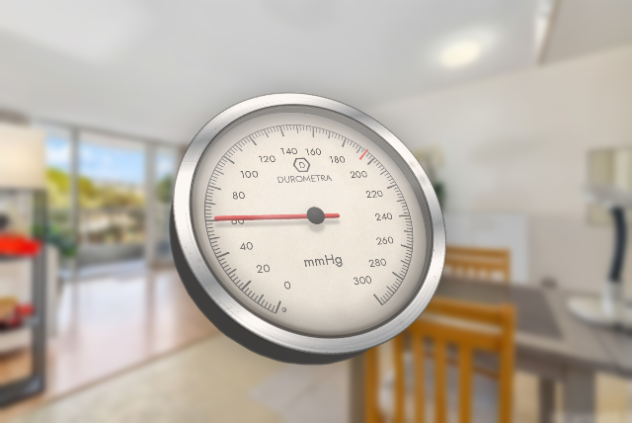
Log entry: 60 mmHg
